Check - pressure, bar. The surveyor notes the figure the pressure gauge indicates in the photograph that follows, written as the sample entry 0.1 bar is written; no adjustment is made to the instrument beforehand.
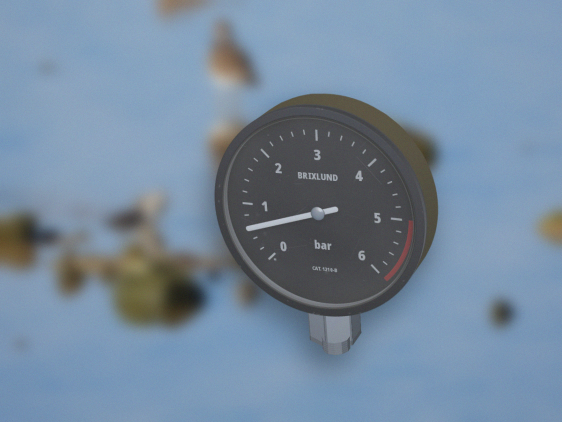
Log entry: 0.6 bar
